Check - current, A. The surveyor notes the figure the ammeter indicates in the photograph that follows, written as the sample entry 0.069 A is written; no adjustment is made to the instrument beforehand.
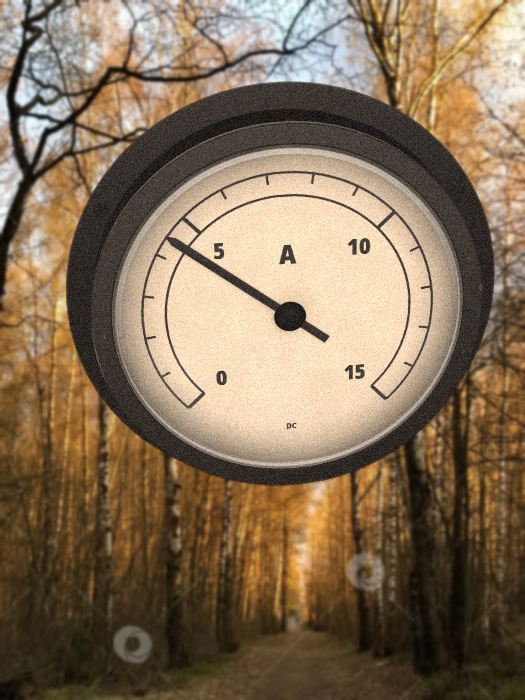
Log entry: 4.5 A
